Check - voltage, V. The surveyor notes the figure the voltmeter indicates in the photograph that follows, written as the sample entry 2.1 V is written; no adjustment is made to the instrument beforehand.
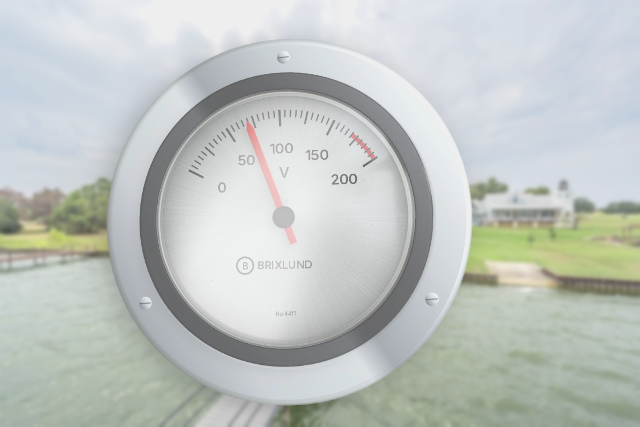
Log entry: 70 V
